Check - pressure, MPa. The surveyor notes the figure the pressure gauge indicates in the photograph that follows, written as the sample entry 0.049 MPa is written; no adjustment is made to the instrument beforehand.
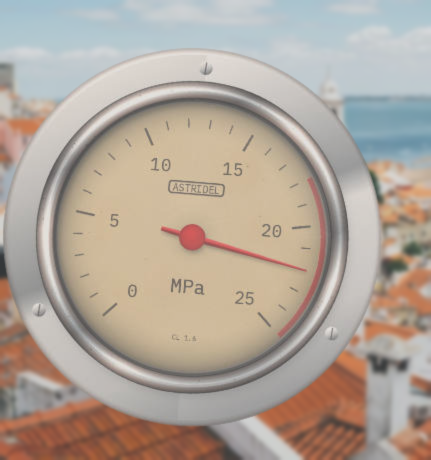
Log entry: 22 MPa
